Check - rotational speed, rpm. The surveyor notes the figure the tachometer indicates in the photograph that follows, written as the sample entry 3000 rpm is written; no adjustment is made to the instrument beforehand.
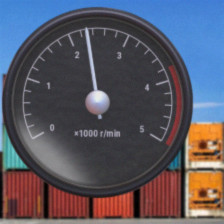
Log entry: 2300 rpm
